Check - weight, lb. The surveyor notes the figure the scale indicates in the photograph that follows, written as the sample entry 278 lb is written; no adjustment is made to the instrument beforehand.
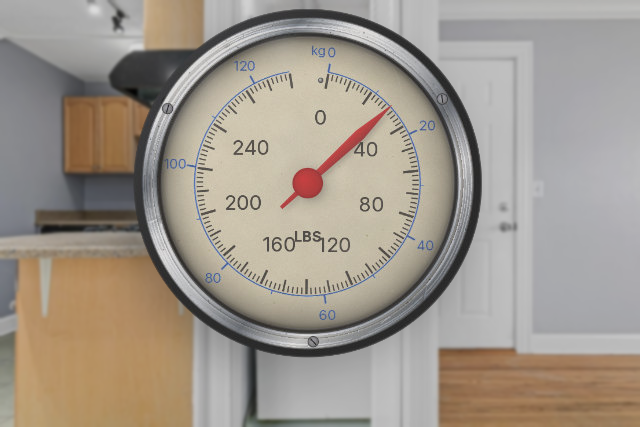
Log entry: 30 lb
